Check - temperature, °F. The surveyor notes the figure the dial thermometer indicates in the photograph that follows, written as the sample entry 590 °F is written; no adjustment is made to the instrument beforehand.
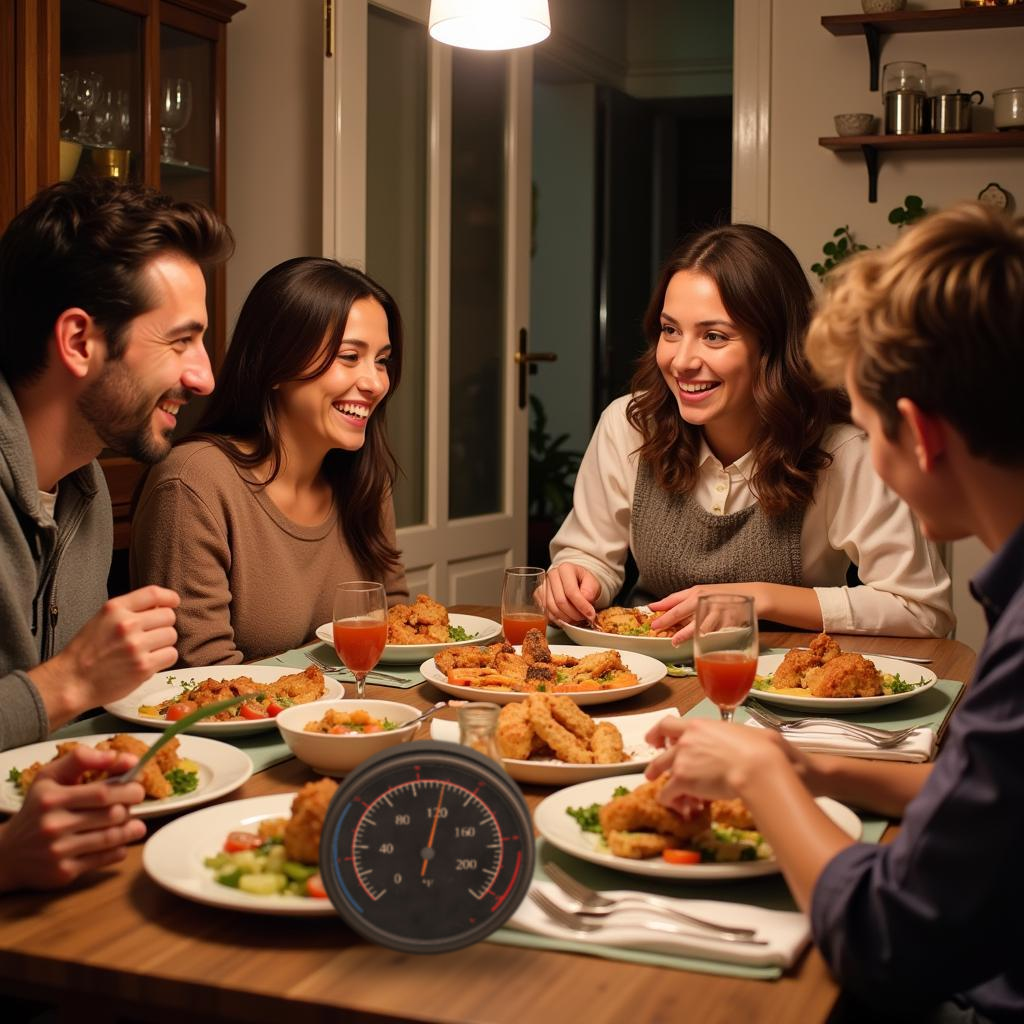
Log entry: 120 °F
